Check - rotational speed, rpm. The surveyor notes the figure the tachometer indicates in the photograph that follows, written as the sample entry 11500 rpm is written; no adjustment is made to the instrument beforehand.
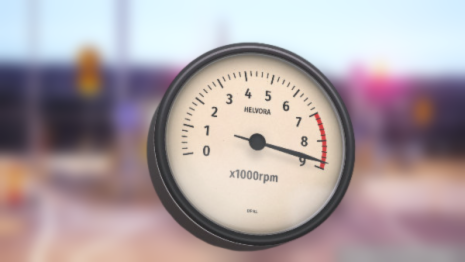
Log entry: 8800 rpm
